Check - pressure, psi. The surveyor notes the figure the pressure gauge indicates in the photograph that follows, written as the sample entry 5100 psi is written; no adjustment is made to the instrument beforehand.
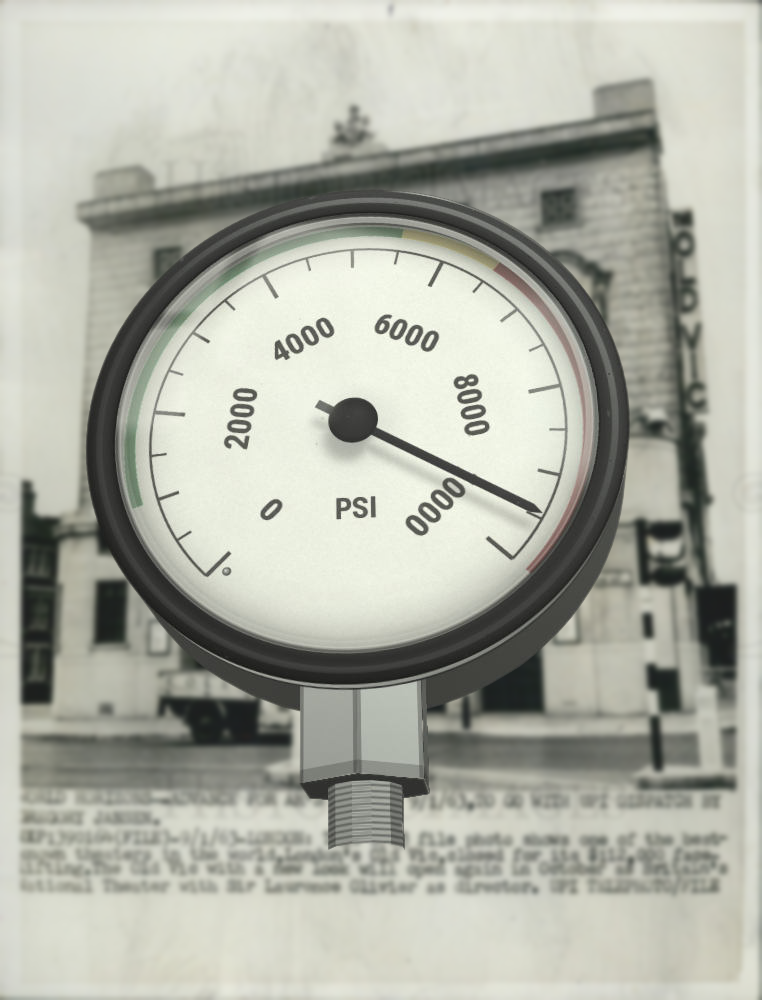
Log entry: 9500 psi
